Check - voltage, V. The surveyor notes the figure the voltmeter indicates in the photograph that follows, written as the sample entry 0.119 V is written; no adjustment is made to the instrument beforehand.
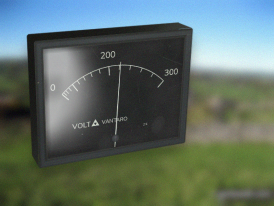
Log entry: 220 V
